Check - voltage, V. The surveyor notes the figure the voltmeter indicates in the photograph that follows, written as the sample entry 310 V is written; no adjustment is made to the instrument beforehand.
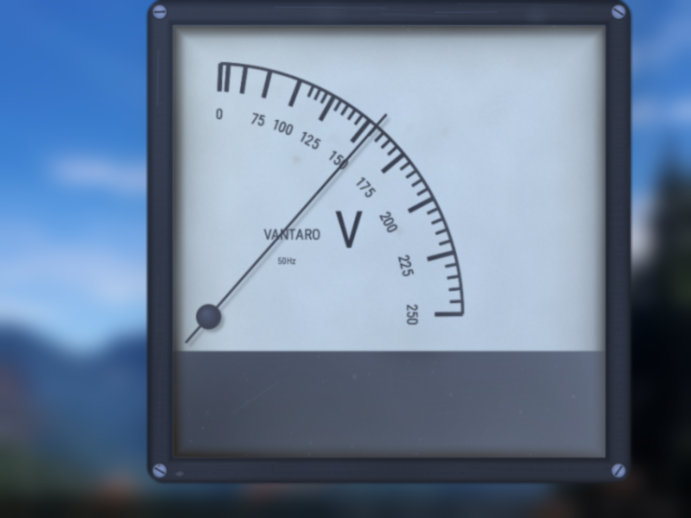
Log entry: 155 V
